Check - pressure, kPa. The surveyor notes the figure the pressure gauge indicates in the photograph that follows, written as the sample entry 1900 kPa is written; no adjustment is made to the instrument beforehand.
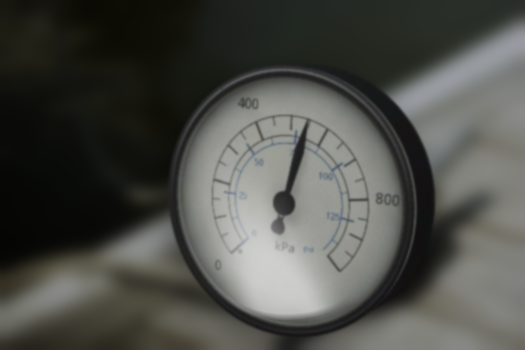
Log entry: 550 kPa
